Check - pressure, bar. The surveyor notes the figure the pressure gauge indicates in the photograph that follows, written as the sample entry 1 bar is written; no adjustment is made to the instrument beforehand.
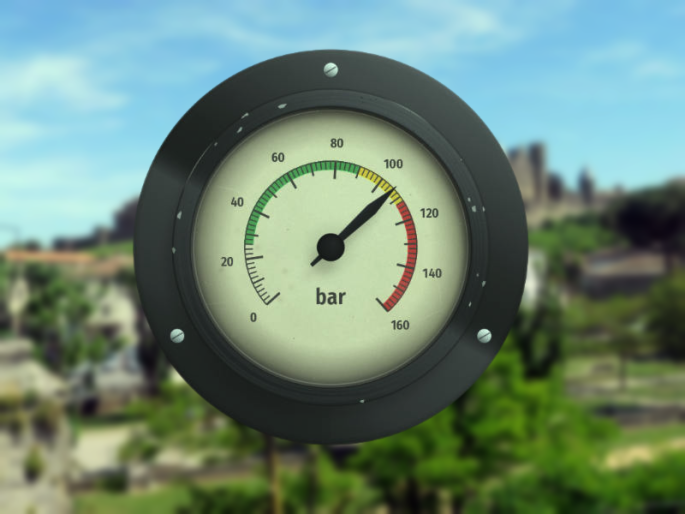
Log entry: 106 bar
